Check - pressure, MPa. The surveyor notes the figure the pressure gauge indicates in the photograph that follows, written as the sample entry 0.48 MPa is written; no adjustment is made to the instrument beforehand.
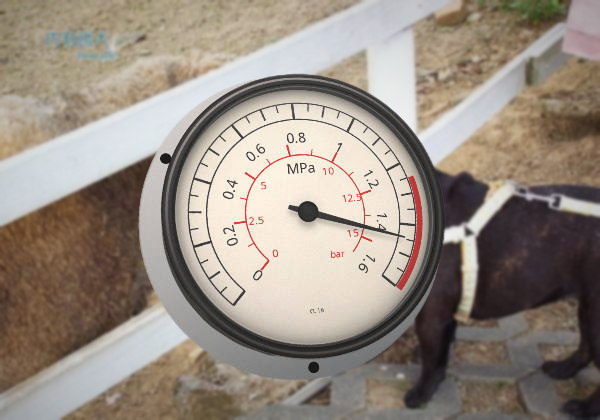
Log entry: 1.45 MPa
